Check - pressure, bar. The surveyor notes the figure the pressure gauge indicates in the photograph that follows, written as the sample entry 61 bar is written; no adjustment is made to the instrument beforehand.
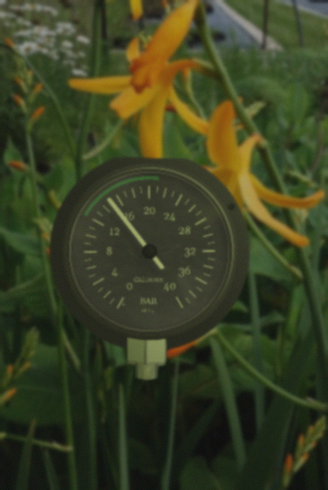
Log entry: 15 bar
